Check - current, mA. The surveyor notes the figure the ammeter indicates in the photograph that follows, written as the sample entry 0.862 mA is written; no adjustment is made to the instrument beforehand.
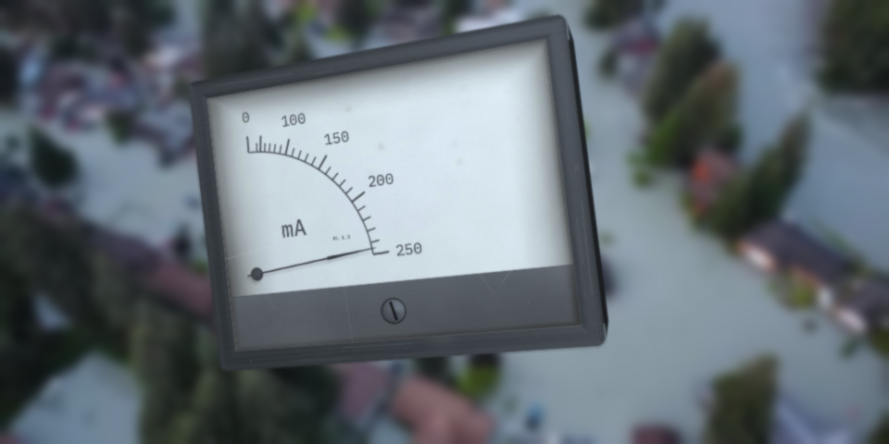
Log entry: 245 mA
